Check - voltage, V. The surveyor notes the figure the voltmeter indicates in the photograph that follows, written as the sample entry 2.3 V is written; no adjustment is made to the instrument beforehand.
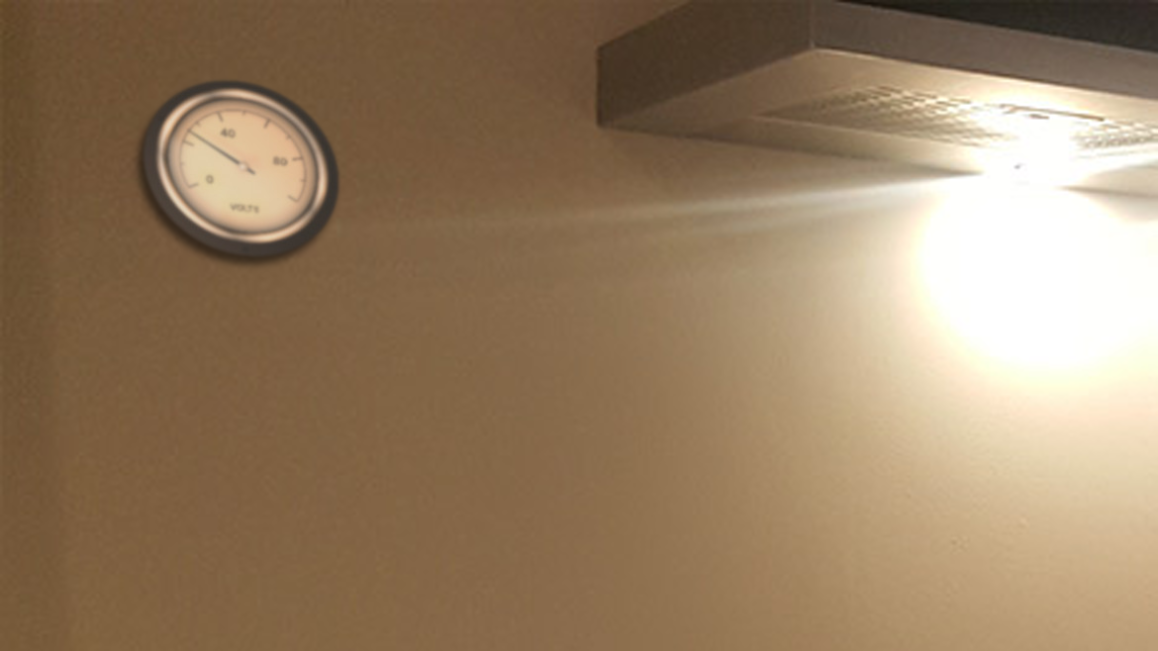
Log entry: 25 V
